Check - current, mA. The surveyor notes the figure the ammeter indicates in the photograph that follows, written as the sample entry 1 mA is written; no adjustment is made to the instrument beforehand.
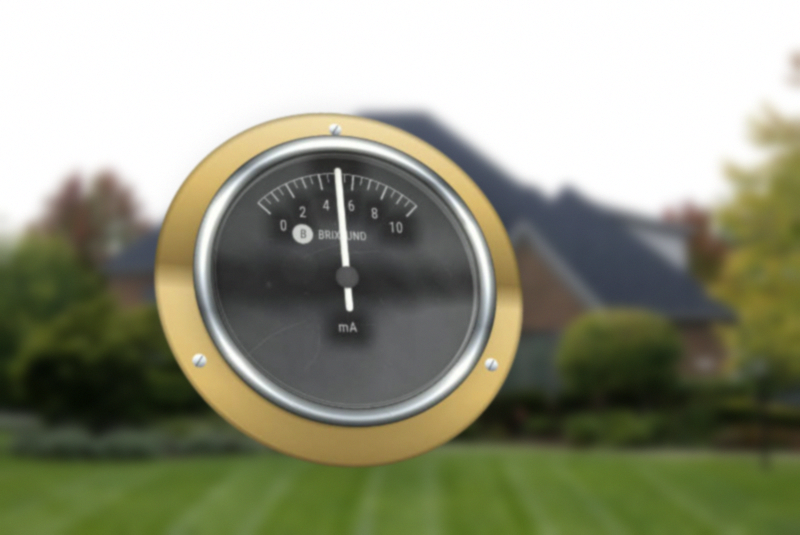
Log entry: 5 mA
